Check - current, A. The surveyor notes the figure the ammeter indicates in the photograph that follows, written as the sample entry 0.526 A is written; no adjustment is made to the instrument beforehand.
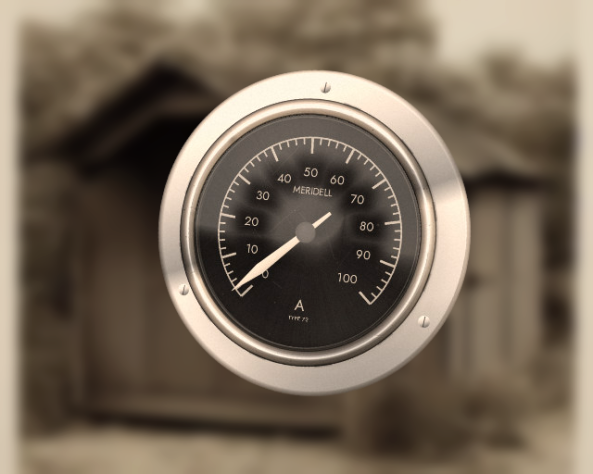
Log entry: 2 A
